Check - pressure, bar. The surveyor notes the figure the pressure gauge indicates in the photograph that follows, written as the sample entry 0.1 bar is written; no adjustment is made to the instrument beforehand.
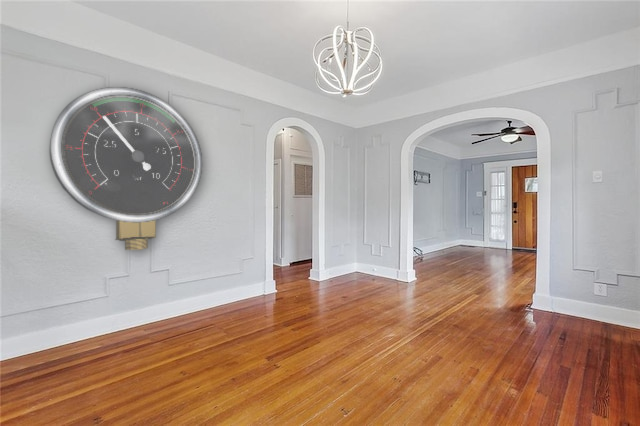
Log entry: 3.5 bar
